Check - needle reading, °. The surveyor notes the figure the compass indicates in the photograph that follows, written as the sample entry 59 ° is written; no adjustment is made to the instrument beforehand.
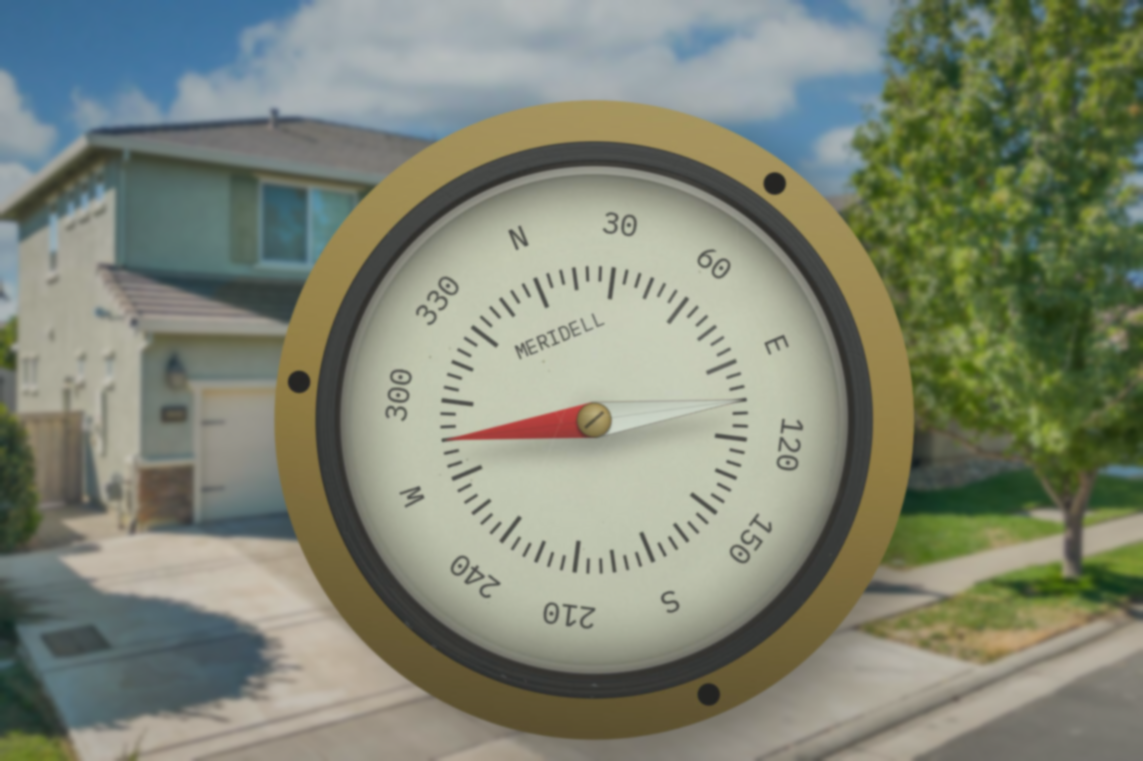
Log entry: 285 °
